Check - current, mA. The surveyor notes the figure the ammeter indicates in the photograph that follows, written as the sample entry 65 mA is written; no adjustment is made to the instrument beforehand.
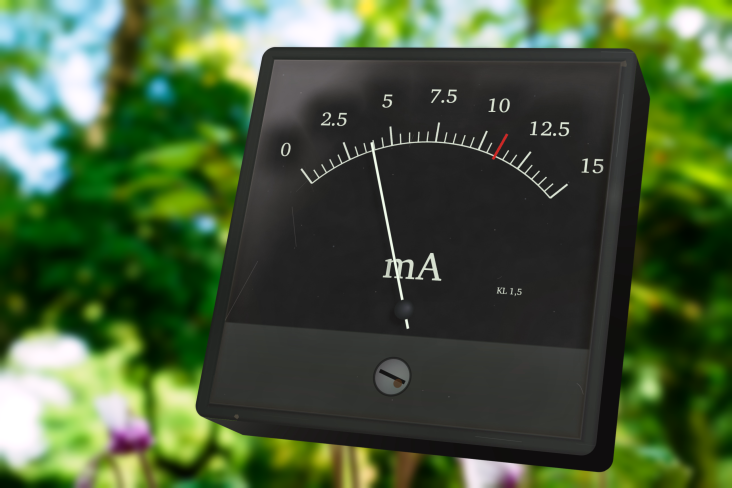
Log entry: 4 mA
